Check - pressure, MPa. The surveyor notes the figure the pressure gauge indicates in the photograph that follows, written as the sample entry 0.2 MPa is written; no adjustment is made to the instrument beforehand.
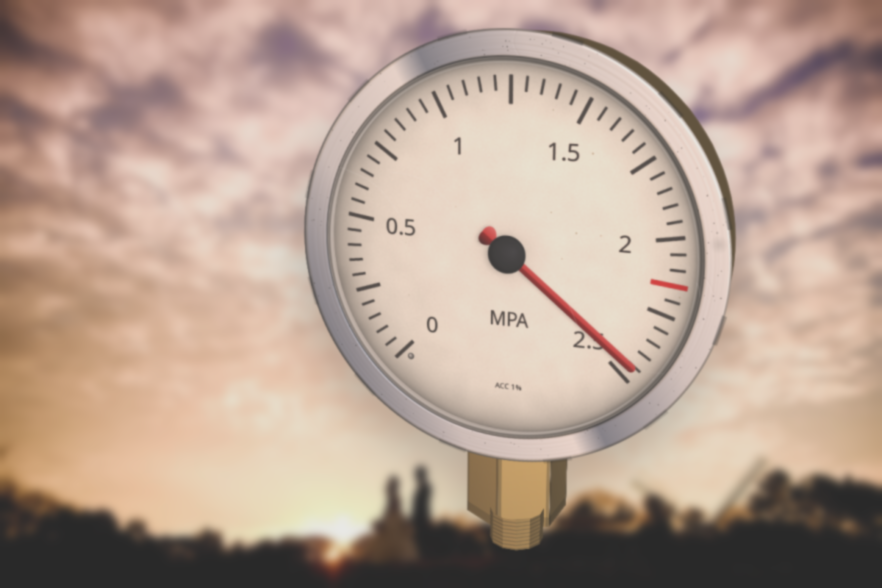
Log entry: 2.45 MPa
